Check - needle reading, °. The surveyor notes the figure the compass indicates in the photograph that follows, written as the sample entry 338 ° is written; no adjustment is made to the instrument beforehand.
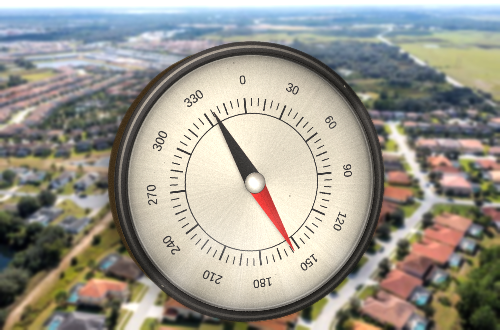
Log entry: 155 °
